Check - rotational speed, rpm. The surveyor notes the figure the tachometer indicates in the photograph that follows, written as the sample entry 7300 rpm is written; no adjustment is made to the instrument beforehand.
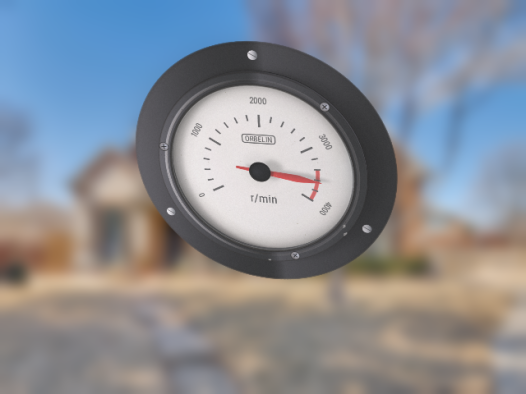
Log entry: 3600 rpm
